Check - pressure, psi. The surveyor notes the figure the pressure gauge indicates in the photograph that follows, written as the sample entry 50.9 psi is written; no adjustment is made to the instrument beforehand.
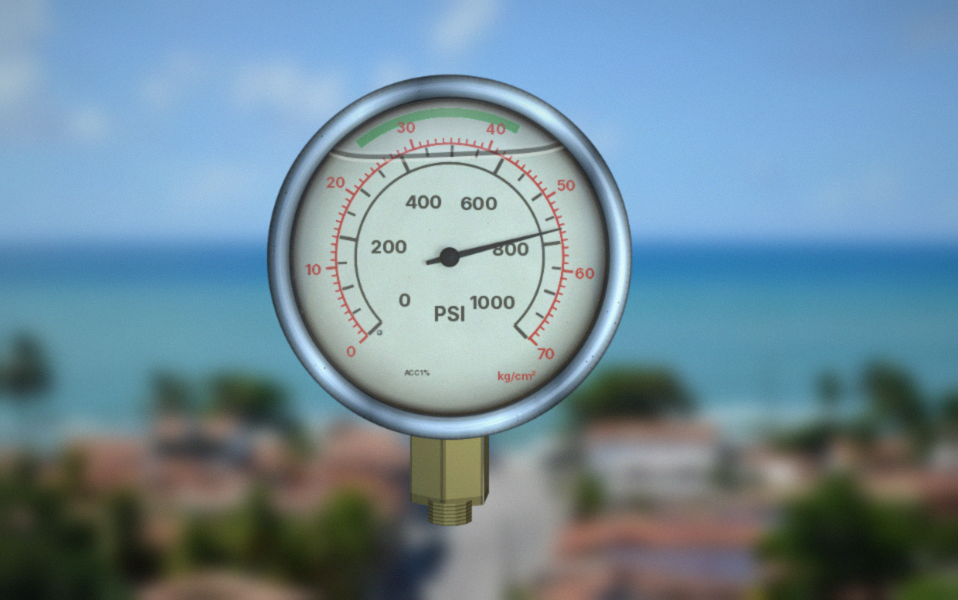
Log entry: 775 psi
